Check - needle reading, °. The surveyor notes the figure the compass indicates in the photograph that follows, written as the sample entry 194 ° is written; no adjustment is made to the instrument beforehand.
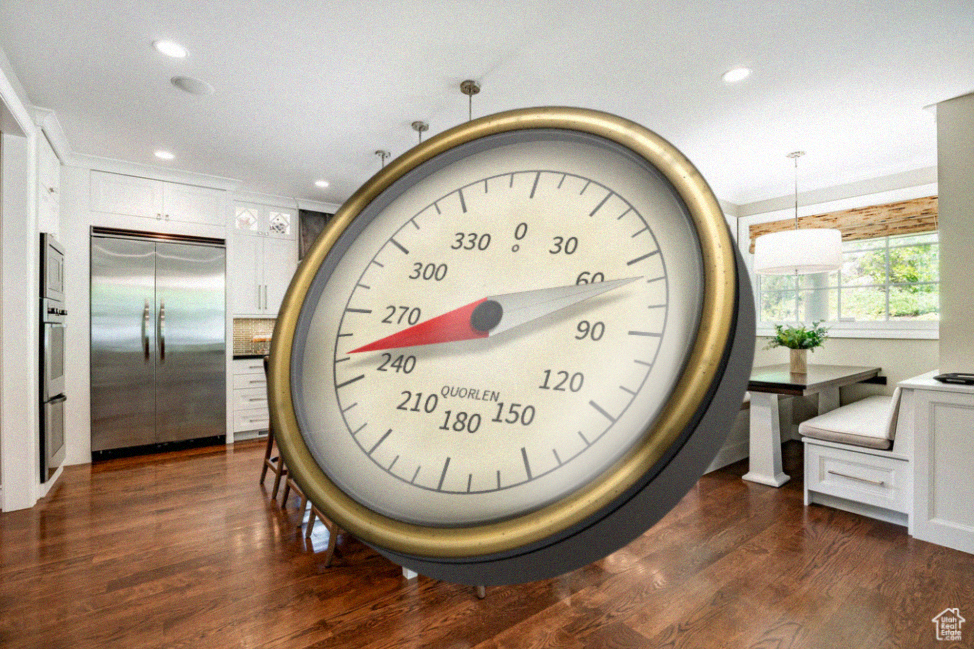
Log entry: 250 °
